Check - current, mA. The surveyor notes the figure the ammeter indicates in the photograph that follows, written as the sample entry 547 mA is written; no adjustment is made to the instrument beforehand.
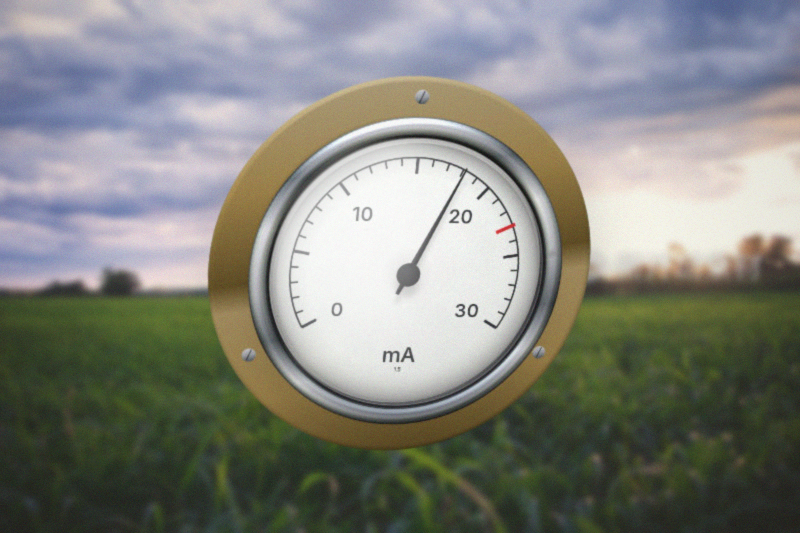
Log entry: 18 mA
